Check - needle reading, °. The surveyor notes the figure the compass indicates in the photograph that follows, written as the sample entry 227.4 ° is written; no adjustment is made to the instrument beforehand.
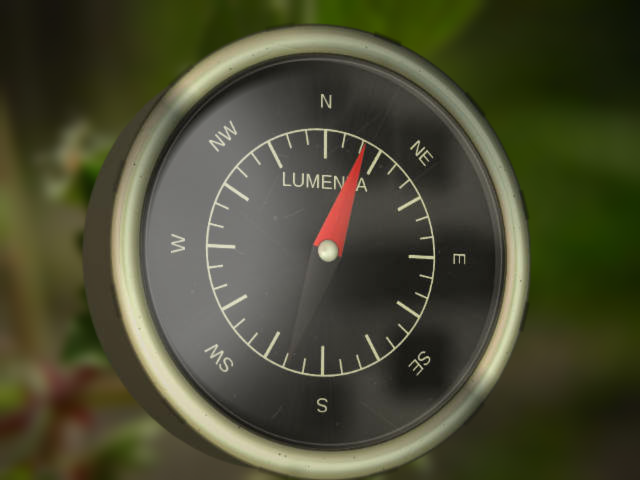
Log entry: 20 °
